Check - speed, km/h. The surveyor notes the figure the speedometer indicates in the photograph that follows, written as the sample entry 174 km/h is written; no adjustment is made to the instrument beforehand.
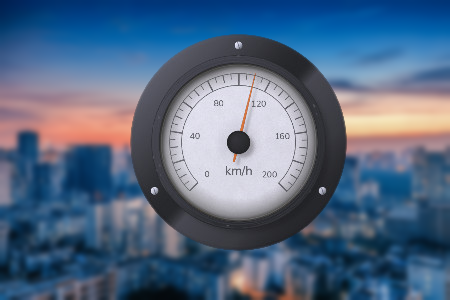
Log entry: 110 km/h
